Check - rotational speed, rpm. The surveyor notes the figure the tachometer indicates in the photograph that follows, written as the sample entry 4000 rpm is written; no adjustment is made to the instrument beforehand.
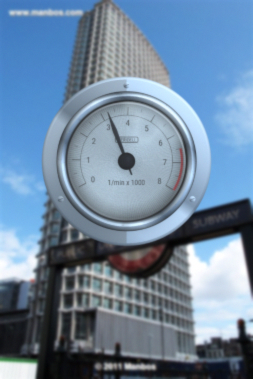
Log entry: 3250 rpm
